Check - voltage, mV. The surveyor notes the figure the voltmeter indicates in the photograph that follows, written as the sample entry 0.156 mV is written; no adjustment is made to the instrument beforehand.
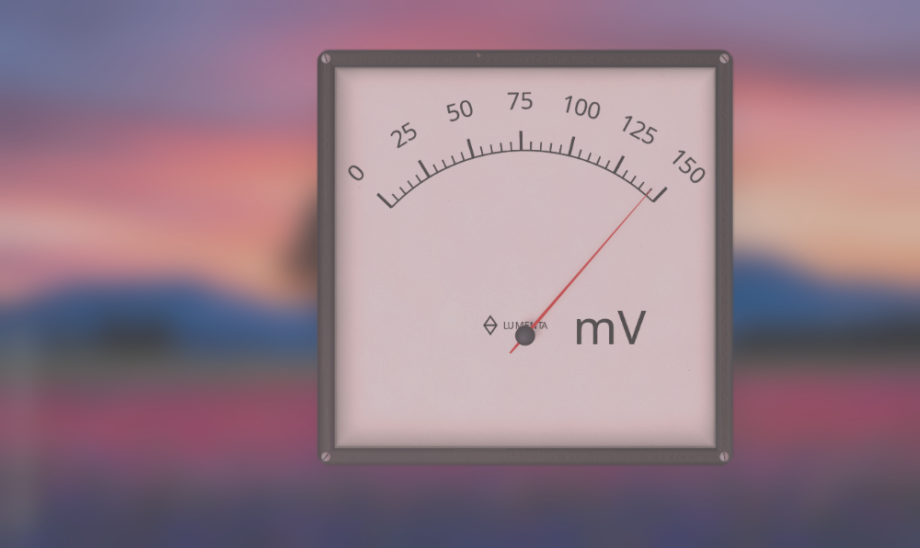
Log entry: 145 mV
